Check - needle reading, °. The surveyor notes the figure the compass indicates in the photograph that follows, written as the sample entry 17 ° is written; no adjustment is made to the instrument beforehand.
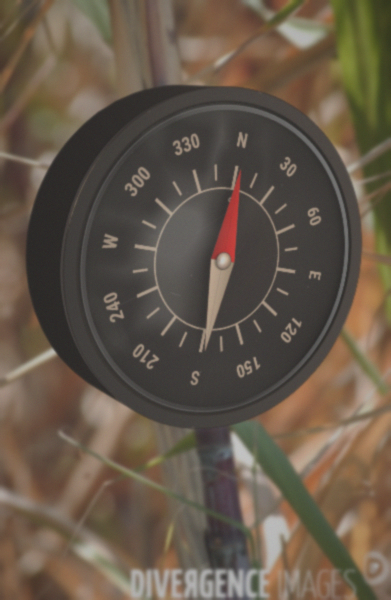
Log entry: 0 °
